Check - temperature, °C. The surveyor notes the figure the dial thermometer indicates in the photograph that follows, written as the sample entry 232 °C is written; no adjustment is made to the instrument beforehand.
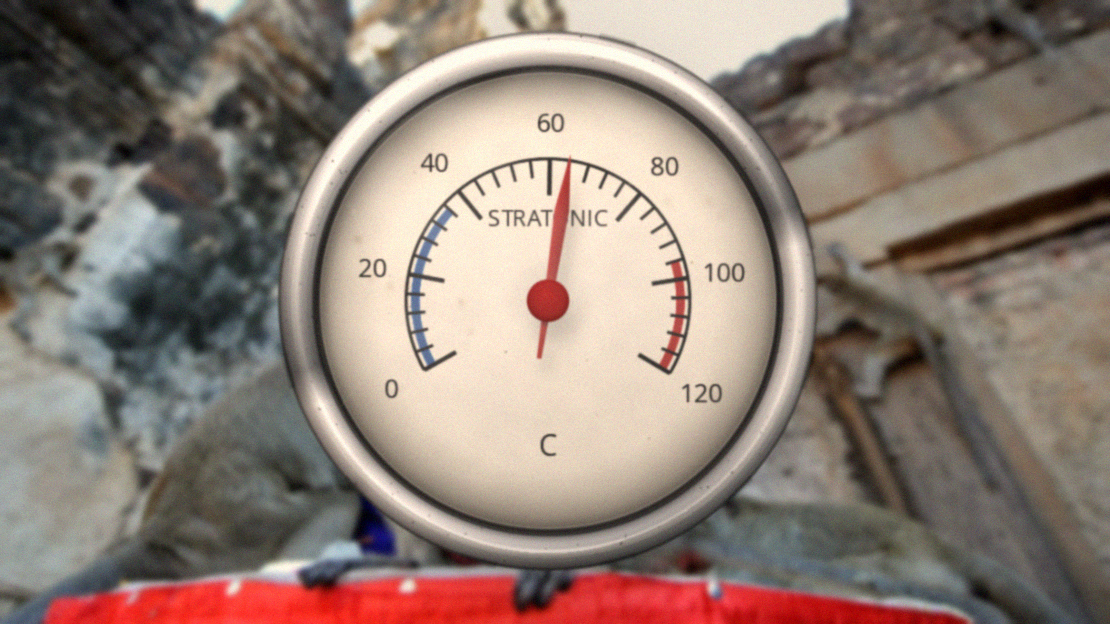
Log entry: 64 °C
